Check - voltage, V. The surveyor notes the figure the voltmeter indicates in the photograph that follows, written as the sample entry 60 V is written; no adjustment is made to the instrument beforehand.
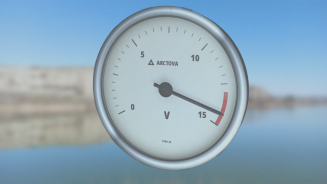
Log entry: 14.25 V
